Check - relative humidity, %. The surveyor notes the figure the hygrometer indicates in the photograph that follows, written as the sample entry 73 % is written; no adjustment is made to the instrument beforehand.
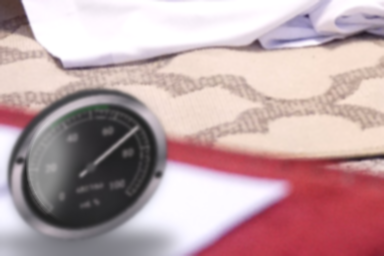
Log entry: 70 %
